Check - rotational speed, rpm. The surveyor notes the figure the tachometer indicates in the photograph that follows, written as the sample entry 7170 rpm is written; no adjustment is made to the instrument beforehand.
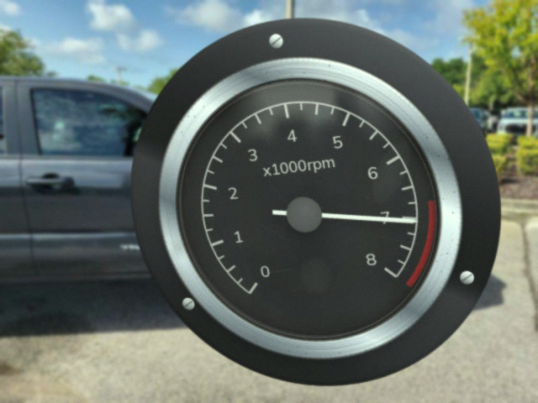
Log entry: 7000 rpm
